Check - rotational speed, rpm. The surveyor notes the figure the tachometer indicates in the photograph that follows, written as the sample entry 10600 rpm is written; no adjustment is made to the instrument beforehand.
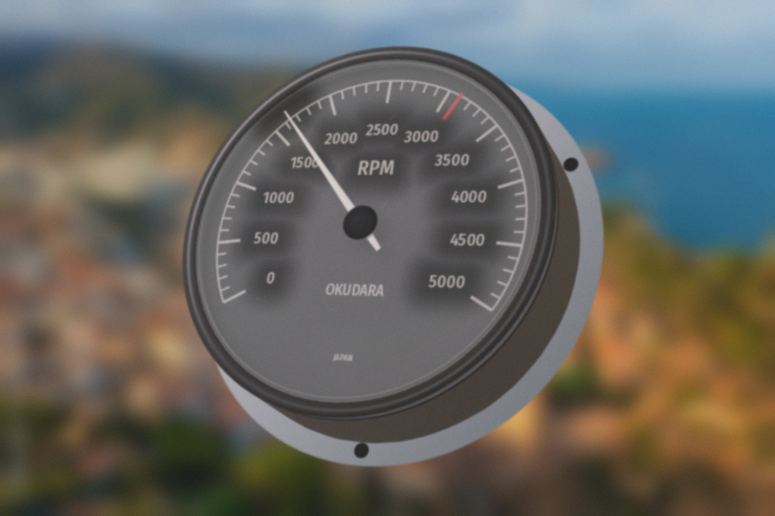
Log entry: 1650 rpm
